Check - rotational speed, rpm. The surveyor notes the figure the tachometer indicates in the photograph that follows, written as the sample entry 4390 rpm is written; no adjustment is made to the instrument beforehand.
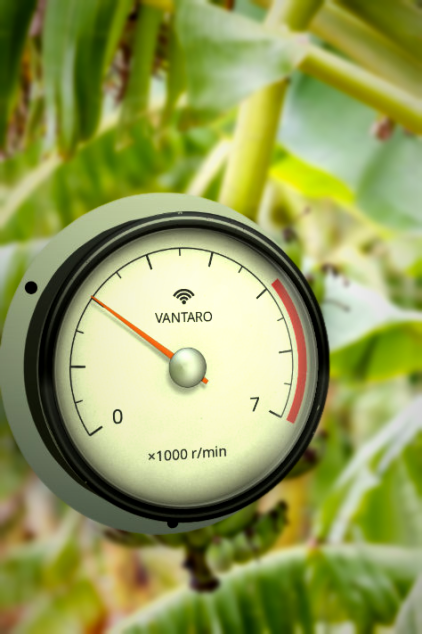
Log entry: 2000 rpm
